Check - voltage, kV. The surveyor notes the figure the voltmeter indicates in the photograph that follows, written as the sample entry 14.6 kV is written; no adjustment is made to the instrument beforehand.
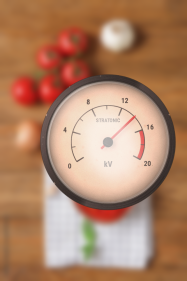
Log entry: 14 kV
